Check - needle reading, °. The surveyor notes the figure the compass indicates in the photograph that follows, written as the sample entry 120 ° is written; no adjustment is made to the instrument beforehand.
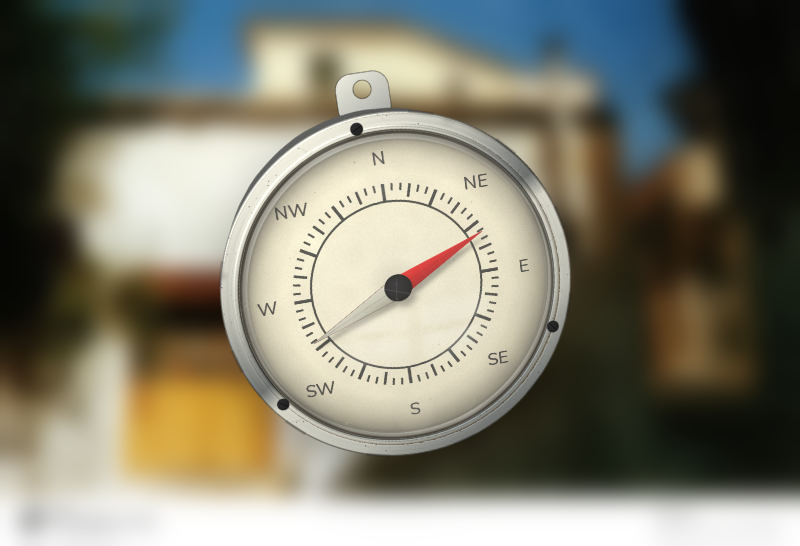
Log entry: 65 °
